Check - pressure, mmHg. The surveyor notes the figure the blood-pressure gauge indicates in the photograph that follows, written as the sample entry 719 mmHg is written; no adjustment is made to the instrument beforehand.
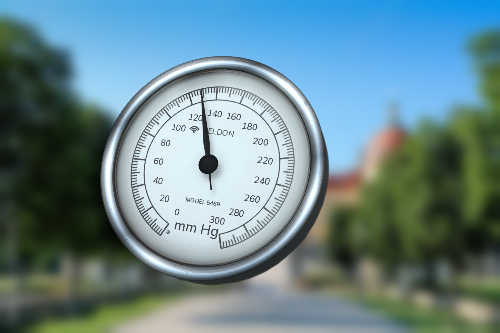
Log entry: 130 mmHg
